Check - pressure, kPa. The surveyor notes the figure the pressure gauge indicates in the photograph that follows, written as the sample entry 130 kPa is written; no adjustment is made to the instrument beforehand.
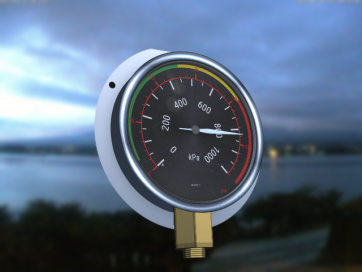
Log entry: 825 kPa
